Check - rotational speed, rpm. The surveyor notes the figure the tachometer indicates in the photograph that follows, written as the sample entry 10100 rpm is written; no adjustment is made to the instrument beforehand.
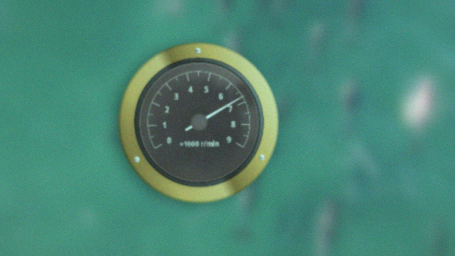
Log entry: 6750 rpm
